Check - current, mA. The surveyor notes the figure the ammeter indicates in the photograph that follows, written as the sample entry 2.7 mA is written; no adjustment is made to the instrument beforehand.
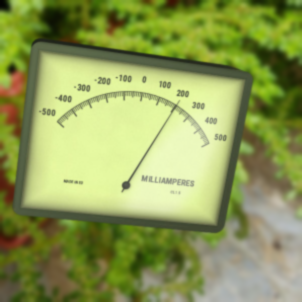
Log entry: 200 mA
